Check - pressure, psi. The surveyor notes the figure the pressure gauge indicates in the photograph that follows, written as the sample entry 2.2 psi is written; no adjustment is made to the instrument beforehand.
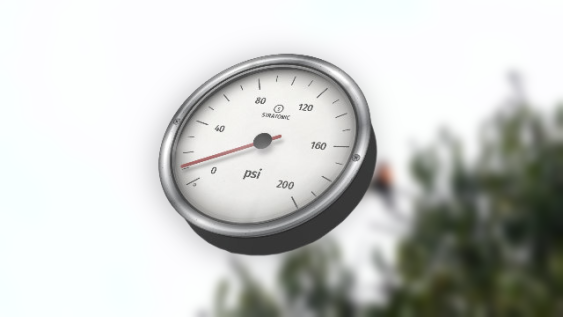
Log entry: 10 psi
